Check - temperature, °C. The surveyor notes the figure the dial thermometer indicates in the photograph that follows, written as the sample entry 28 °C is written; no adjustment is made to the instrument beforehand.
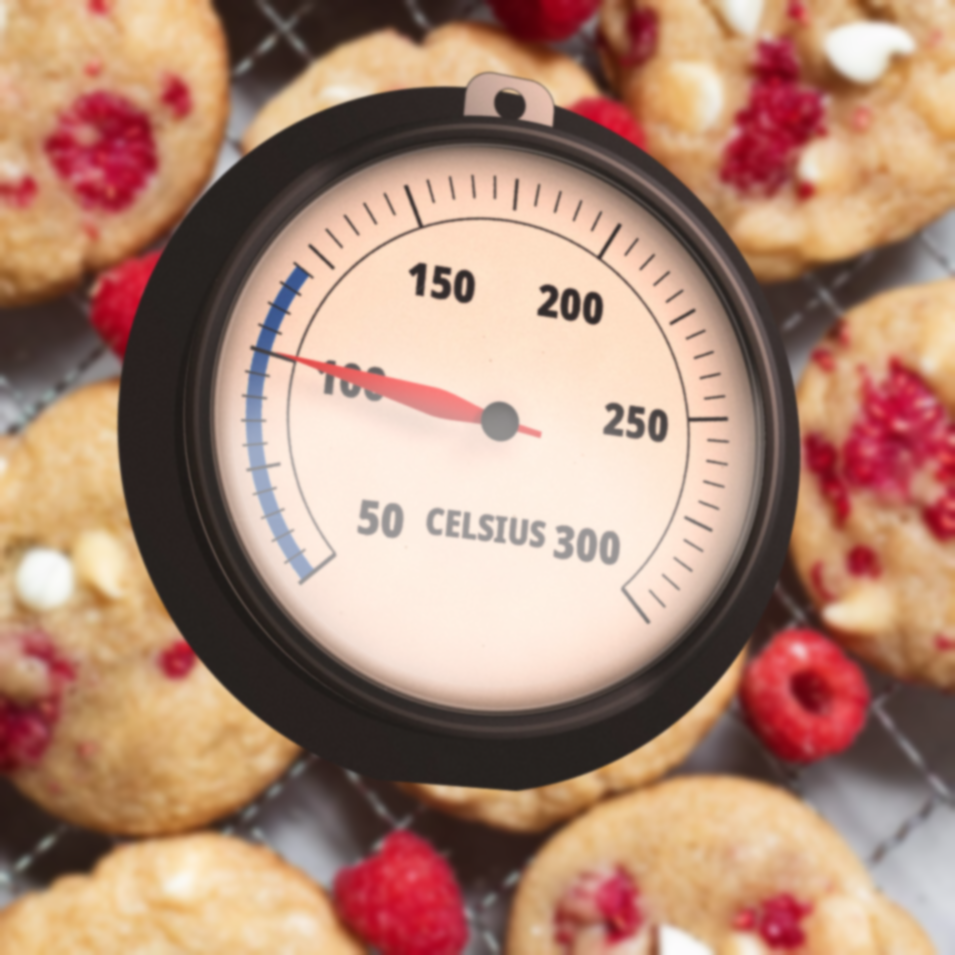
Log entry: 100 °C
